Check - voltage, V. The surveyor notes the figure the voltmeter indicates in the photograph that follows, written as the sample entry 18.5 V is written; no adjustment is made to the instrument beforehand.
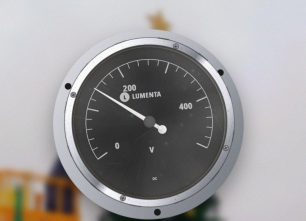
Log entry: 140 V
